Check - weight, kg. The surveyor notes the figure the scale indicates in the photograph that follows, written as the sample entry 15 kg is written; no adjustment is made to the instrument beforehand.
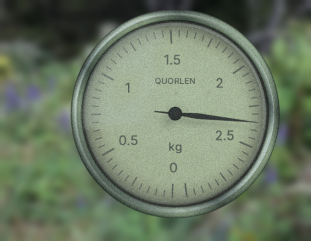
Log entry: 2.35 kg
